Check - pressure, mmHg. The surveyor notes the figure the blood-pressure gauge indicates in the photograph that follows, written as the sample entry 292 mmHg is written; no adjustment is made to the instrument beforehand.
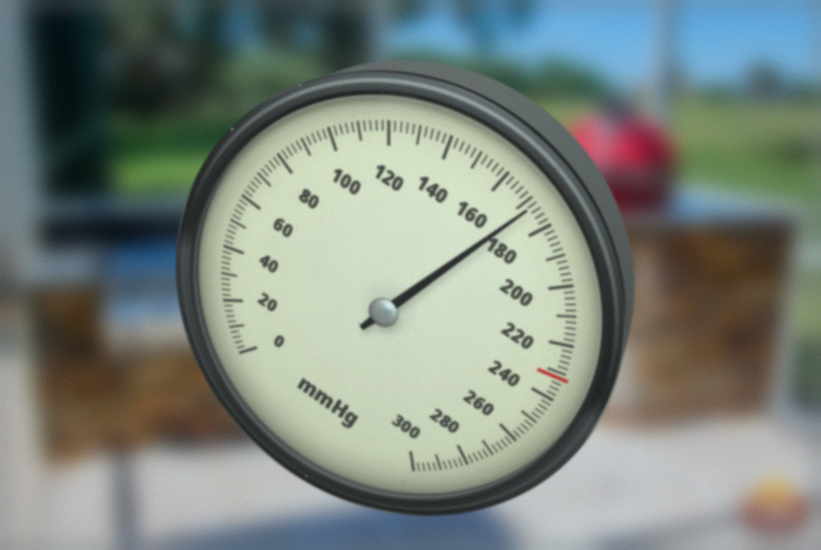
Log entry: 172 mmHg
